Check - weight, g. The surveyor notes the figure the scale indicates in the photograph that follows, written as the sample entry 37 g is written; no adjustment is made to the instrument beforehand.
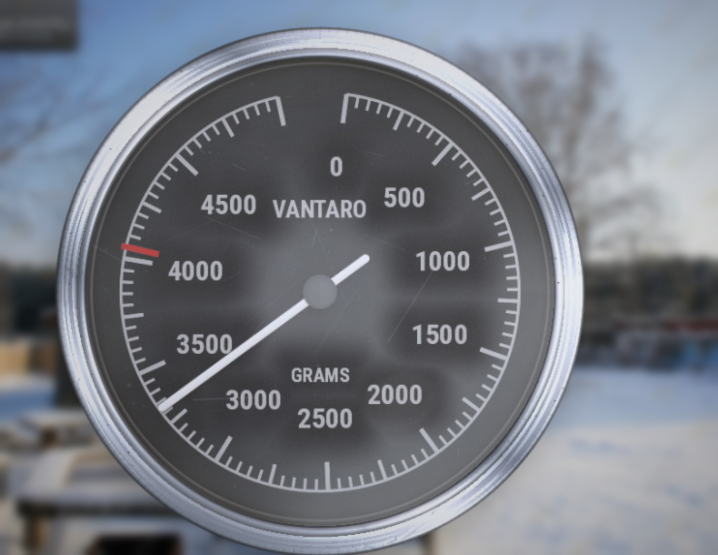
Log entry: 3325 g
